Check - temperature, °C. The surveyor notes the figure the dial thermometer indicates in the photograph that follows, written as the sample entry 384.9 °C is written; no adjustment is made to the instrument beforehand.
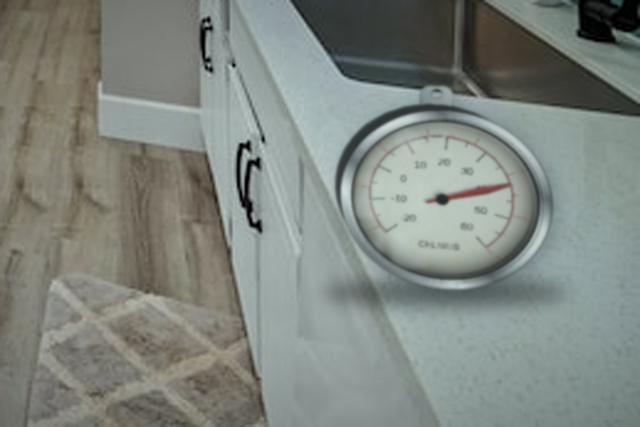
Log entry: 40 °C
